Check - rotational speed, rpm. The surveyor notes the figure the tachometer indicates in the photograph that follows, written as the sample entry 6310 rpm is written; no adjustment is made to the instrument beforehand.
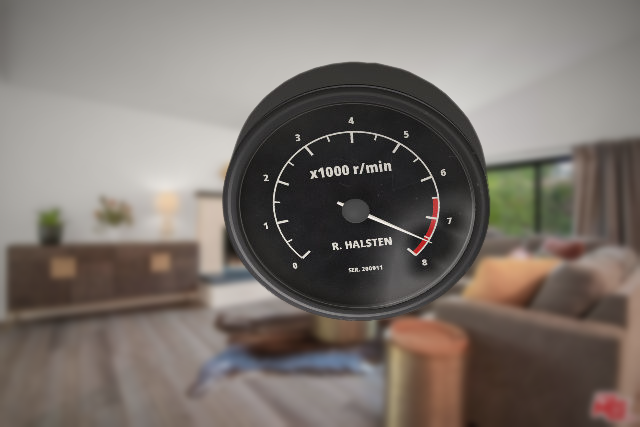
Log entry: 7500 rpm
